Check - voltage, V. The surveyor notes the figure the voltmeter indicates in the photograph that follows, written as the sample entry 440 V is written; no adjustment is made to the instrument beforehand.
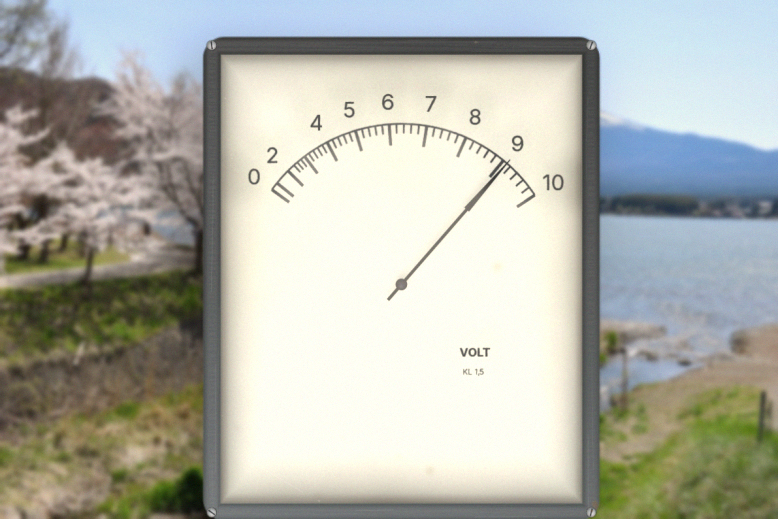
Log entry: 9.1 V
